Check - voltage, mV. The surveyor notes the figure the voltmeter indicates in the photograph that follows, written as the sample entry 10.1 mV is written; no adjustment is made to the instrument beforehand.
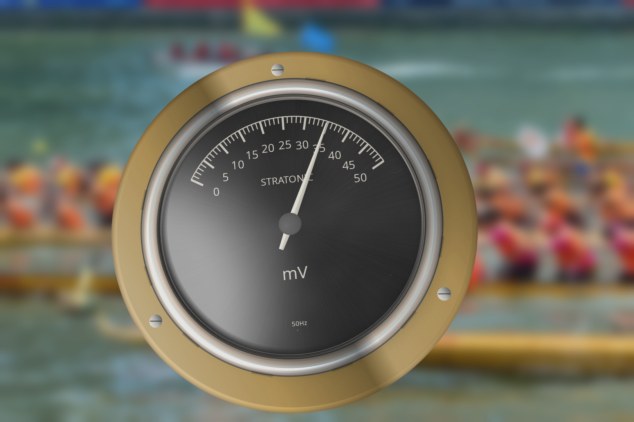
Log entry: 35 mV
